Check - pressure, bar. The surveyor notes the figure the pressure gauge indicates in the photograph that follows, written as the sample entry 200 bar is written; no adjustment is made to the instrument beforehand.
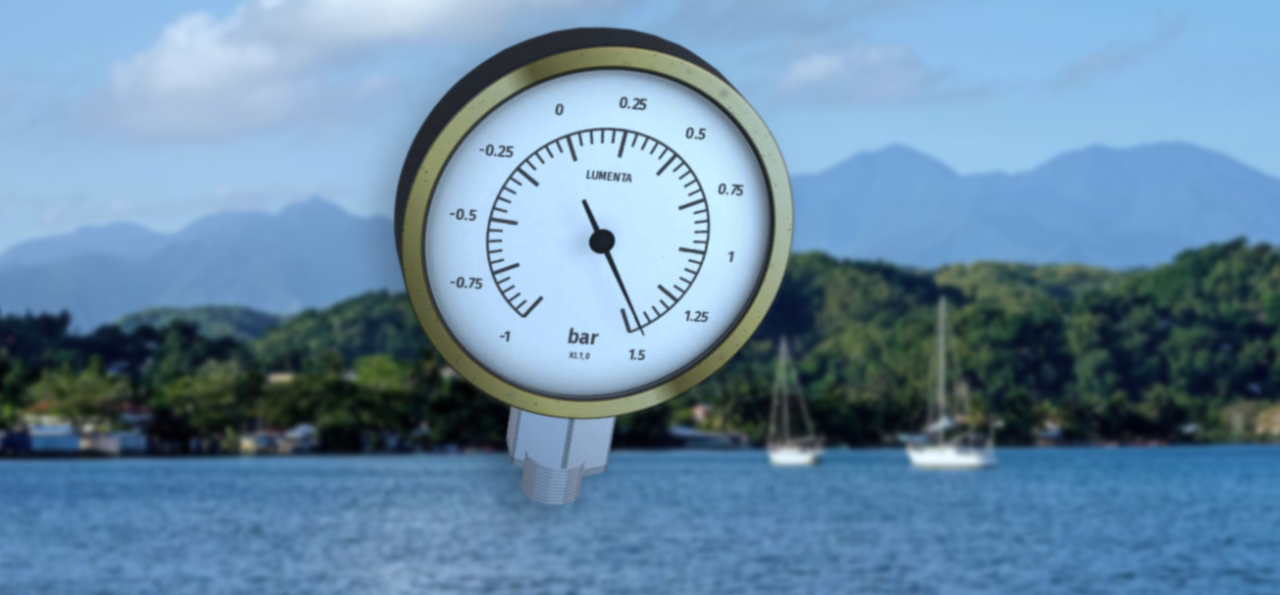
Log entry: 1.45 bar
